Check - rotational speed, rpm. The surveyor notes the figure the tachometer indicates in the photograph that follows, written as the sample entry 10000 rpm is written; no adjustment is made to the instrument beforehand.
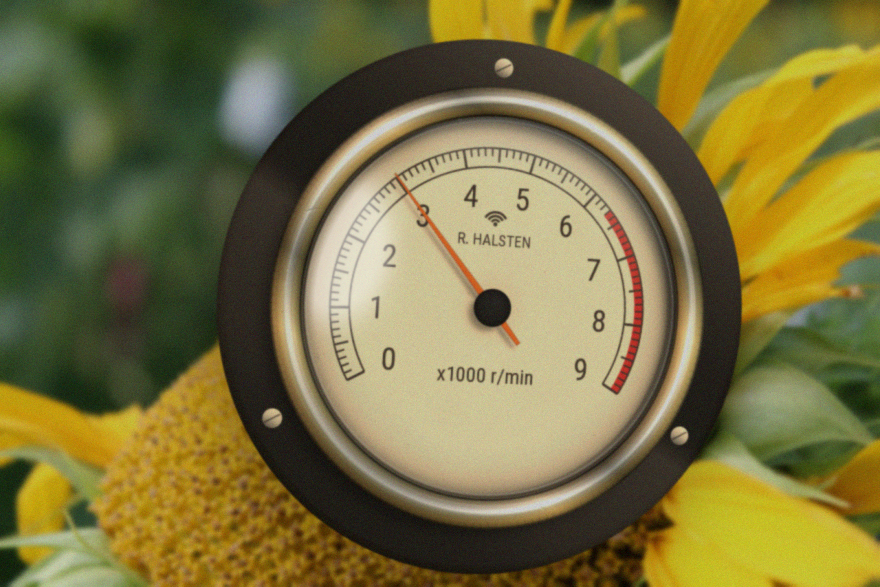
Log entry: 3000 rpm
